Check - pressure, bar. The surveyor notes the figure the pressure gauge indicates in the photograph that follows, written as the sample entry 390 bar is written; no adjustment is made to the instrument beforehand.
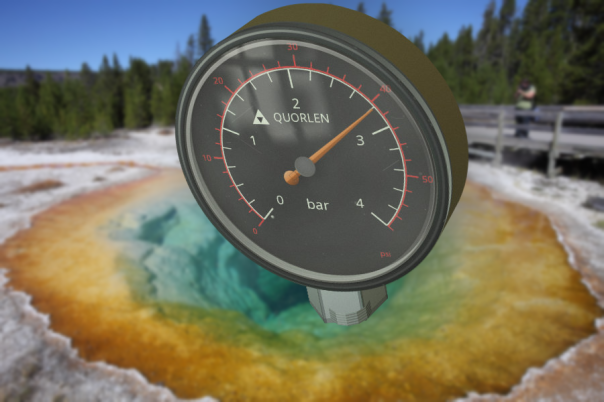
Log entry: 2.8 bar
